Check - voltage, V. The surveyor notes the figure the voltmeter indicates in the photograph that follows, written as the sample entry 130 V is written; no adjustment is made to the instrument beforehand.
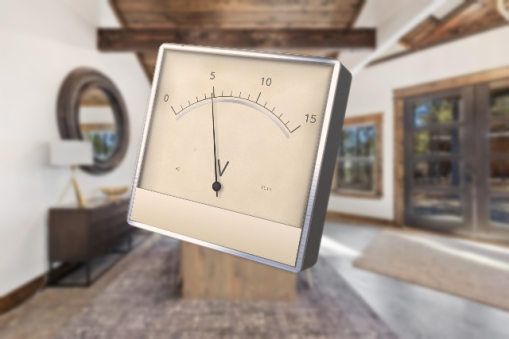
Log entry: 5 V
